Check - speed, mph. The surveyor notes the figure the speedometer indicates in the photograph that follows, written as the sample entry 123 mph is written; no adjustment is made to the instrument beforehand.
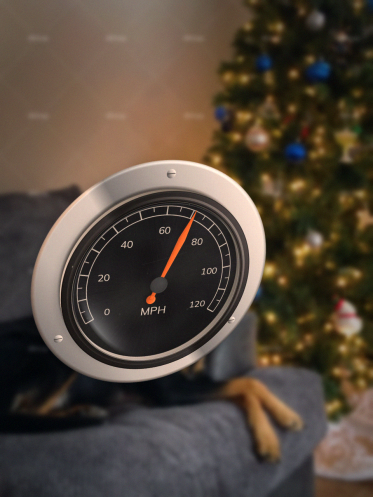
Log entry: 70 mph
